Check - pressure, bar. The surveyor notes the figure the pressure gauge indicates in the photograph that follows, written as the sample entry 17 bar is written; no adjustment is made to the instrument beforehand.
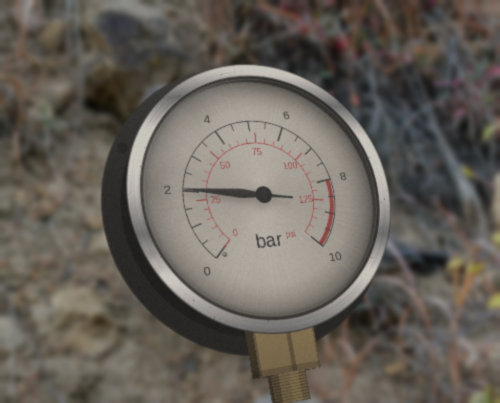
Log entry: 2 bar
